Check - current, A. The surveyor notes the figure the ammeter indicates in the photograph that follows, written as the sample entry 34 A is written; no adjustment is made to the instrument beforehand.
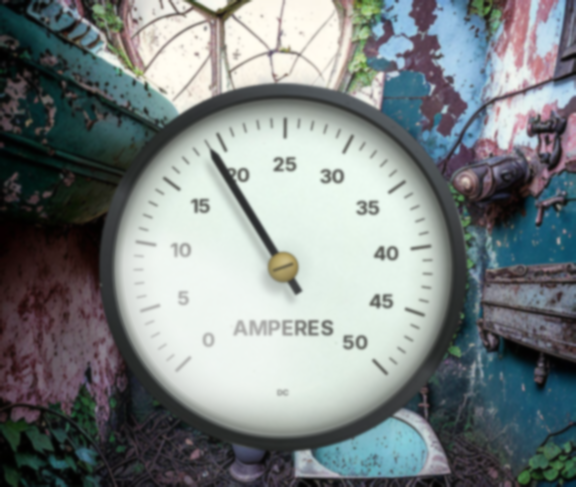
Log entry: 19 A
